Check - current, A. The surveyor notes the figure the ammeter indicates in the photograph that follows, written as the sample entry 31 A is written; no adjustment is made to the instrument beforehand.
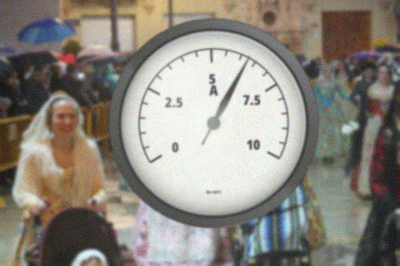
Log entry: 6.25 A
